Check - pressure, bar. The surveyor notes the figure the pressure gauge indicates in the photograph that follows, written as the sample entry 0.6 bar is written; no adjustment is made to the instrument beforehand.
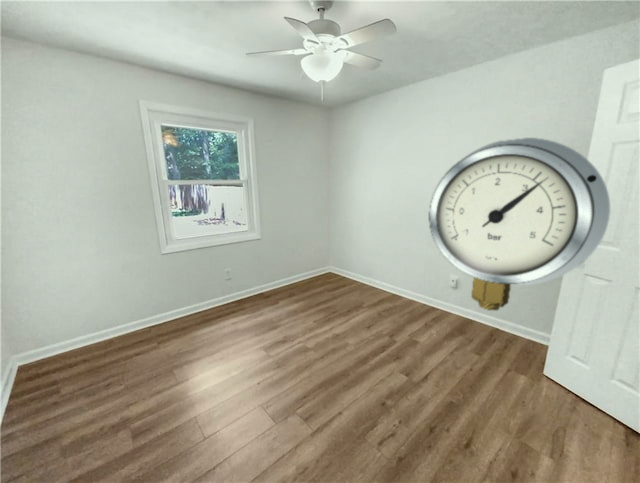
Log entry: 3.2 bar
